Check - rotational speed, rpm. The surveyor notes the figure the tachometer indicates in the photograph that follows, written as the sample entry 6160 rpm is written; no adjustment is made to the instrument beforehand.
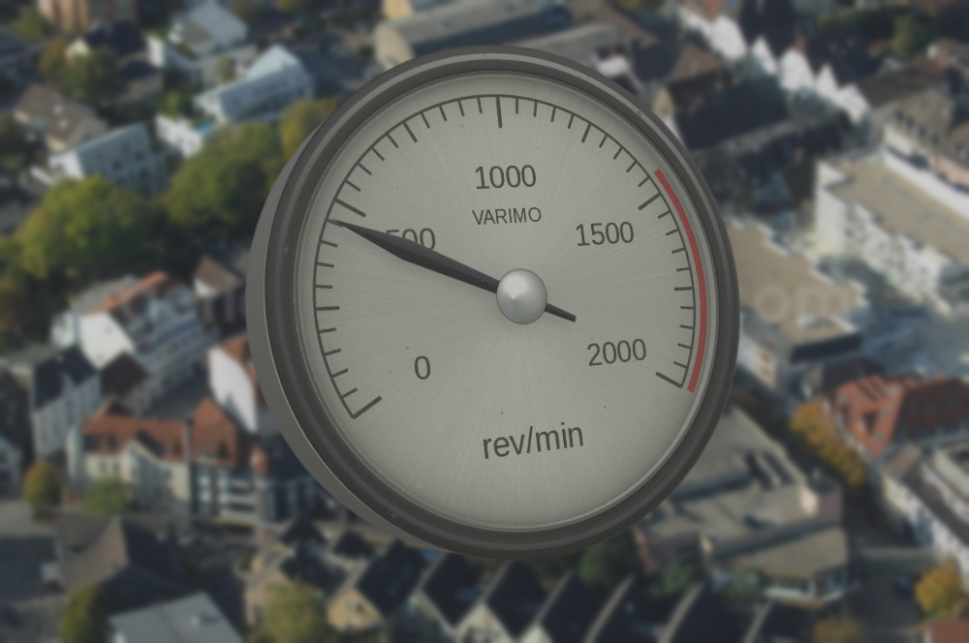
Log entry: 450 rpm
